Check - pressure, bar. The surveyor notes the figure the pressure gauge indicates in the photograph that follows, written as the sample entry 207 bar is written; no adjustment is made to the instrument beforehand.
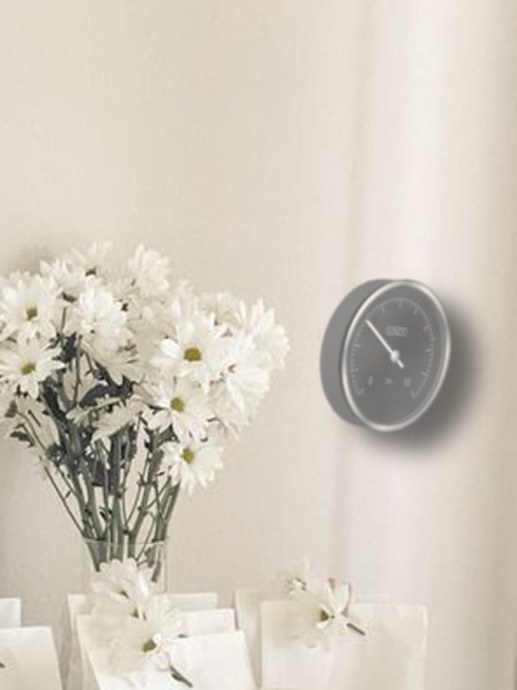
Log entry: 3 bar
